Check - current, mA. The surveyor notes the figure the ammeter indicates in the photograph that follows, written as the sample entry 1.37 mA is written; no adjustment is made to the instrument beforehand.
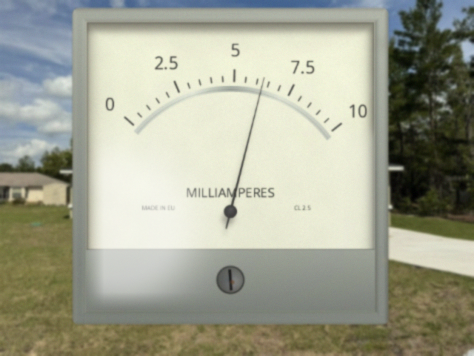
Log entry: 6.25 mA
